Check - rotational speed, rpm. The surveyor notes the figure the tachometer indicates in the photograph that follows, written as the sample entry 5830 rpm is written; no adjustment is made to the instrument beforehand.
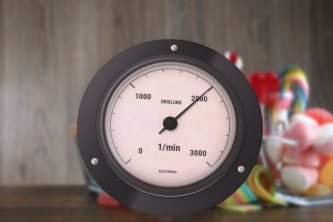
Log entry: 2000 rpm
